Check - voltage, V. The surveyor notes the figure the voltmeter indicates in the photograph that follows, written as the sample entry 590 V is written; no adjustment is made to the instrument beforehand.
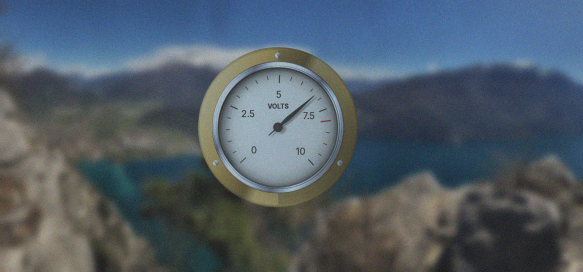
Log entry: 6.75 V
